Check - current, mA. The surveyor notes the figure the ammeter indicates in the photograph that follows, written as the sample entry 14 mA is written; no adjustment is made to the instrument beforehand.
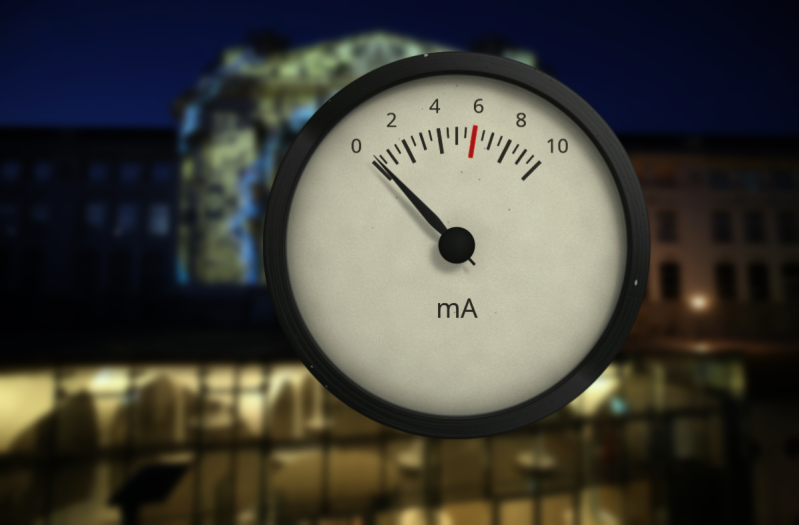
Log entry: 0.25 mA
